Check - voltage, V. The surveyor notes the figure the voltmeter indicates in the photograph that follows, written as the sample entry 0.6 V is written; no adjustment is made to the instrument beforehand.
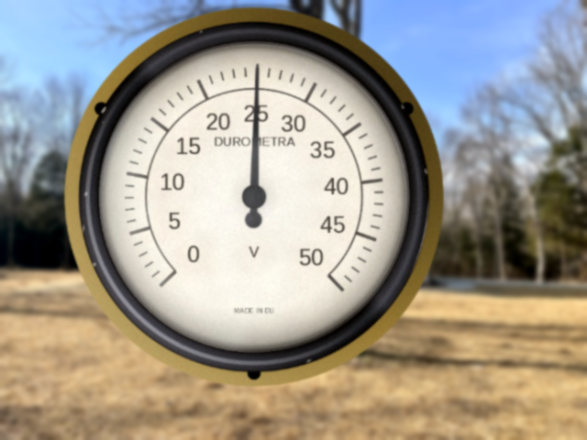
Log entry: 25 V
